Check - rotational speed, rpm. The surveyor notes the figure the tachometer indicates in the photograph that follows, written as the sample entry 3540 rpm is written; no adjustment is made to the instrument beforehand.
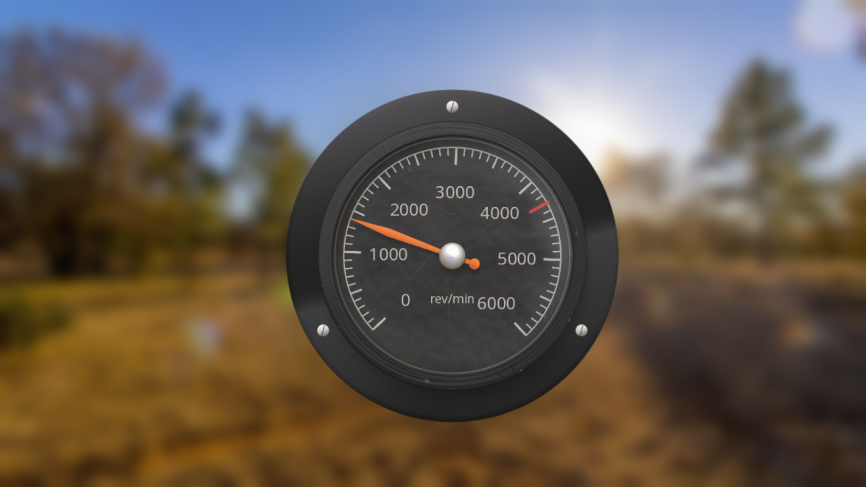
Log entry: 1400 rpm
